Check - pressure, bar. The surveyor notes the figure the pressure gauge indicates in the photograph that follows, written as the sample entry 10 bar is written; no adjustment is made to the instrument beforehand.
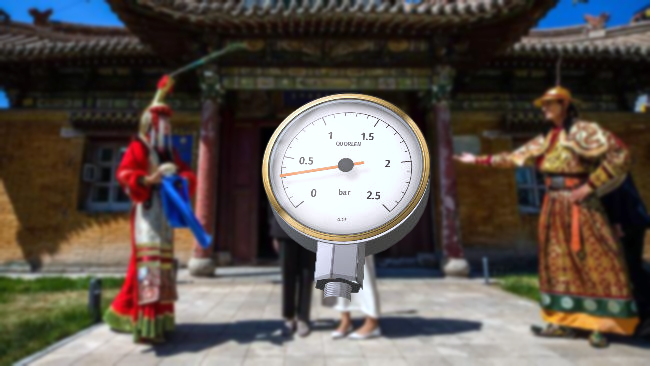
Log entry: 0.3 bar
